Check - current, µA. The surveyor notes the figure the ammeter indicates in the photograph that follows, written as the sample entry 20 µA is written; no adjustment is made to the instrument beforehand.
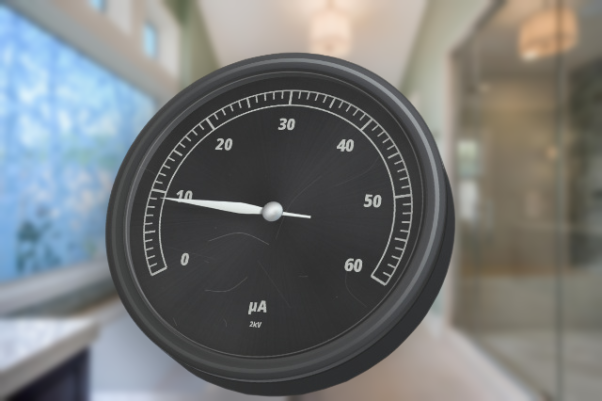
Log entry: 9 µA
